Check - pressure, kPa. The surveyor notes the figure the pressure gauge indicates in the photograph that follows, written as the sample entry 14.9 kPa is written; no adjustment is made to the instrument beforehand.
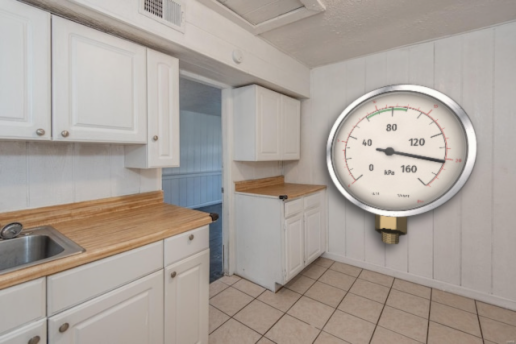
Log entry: 140 kPa
